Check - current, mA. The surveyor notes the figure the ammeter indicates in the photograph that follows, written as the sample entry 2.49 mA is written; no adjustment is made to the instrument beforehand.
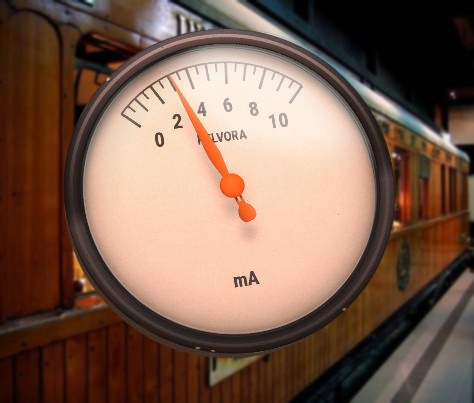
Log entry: 3 mA
